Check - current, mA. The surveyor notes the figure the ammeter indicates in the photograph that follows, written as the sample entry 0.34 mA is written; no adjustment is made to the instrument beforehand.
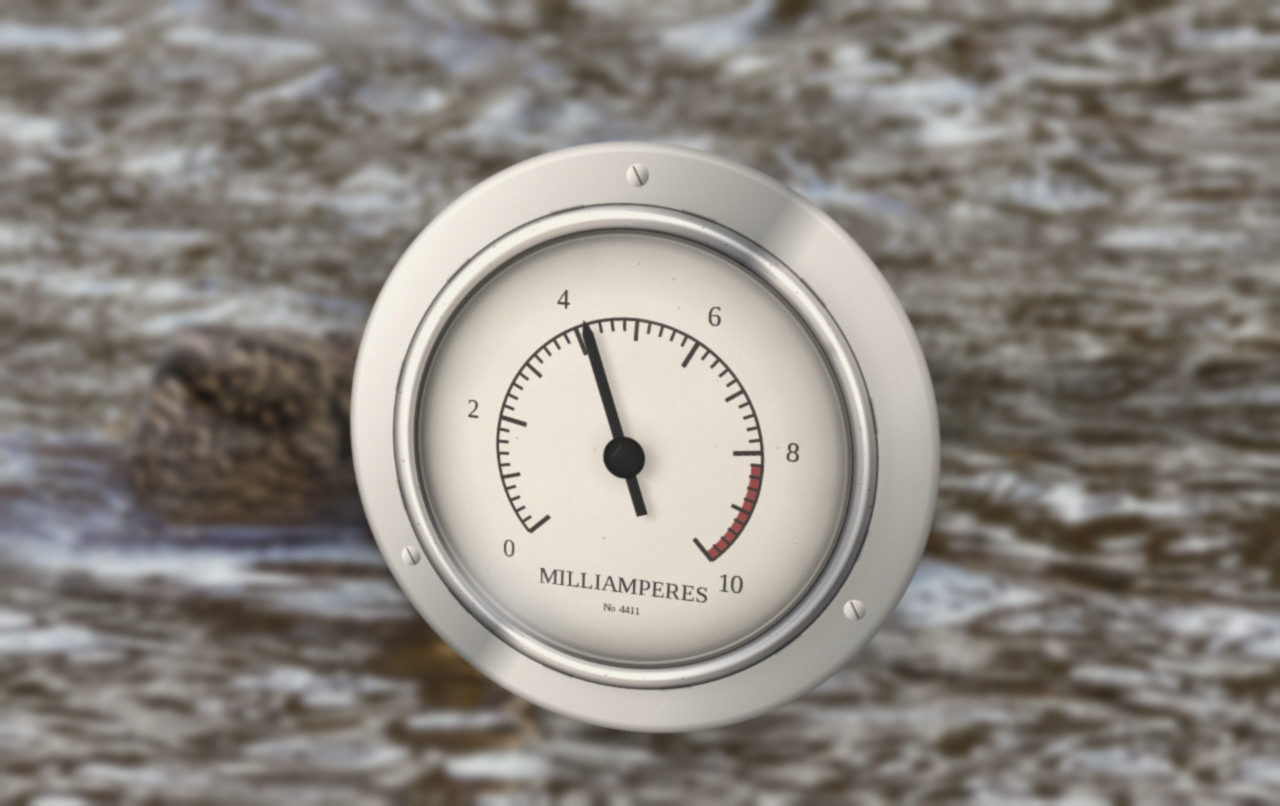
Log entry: 4.2 mA
